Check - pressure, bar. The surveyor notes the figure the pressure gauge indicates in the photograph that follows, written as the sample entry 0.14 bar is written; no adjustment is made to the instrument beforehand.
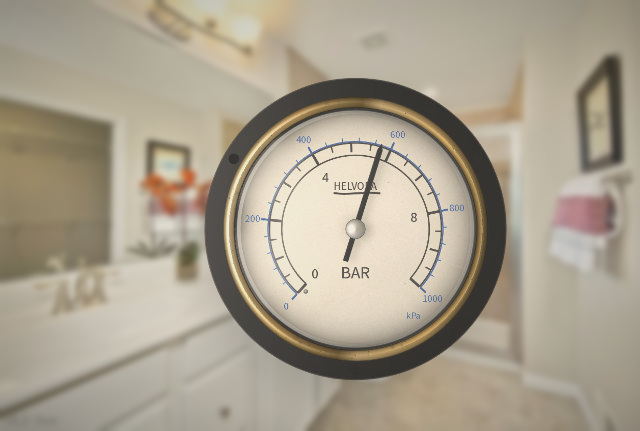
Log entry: 5.75 bar
